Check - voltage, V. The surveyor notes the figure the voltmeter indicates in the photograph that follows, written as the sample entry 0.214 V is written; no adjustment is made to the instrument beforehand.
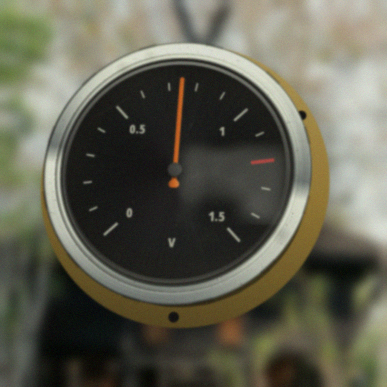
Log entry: 0.75 V
